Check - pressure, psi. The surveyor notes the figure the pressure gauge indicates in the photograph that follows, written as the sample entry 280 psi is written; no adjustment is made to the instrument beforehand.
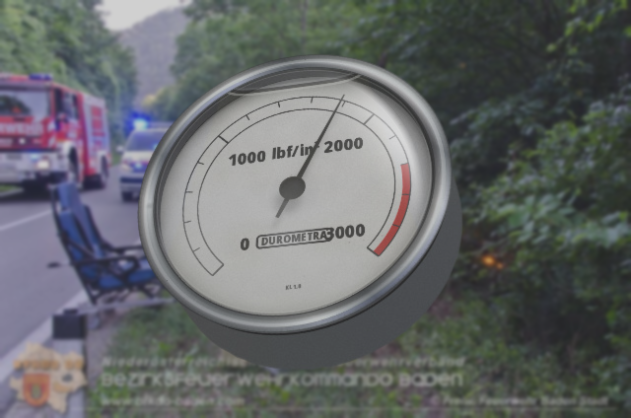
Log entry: 1800 psi
